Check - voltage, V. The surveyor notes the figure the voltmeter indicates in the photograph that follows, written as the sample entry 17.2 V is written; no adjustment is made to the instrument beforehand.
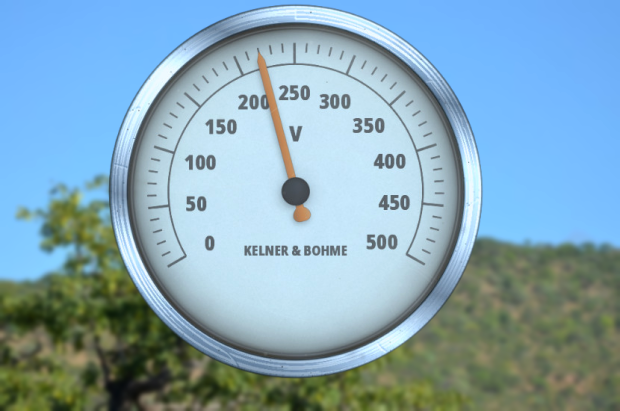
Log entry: 220 V
